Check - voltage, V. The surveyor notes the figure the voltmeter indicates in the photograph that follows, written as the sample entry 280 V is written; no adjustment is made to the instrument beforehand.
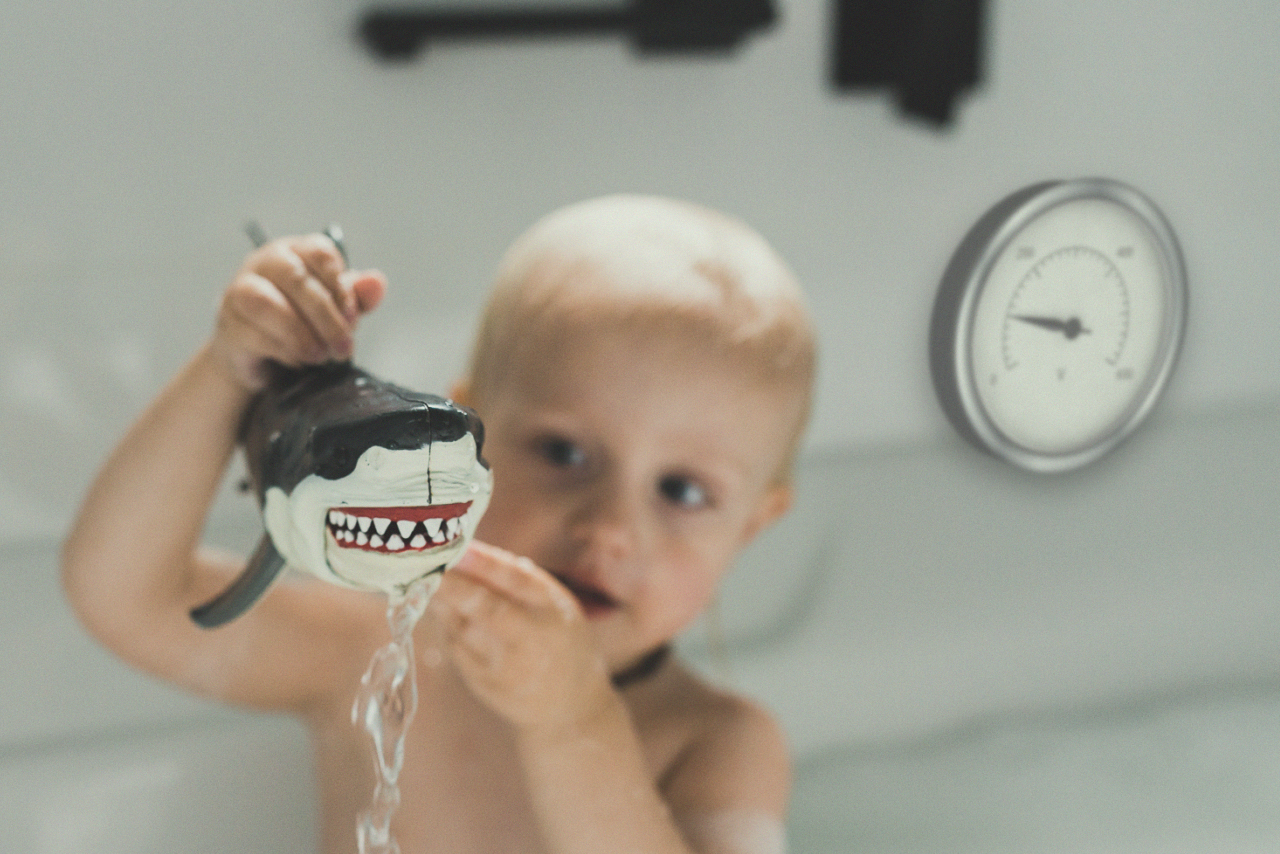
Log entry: 100 V
